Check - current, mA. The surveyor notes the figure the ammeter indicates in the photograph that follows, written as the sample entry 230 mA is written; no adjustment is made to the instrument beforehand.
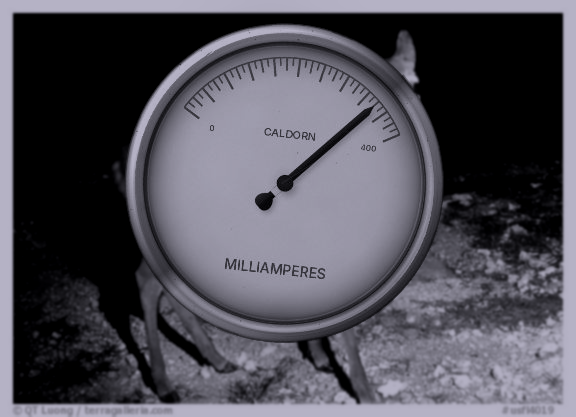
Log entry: 340 mA
